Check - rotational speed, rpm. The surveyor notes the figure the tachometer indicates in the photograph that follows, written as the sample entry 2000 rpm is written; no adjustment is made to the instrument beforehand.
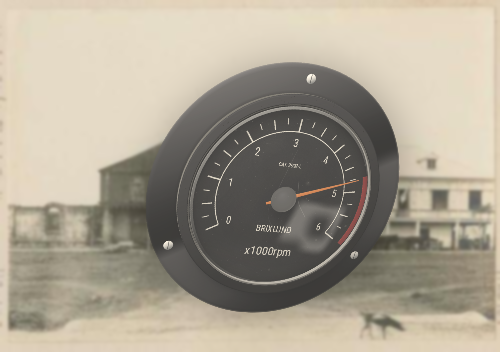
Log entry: 4750 rpm
